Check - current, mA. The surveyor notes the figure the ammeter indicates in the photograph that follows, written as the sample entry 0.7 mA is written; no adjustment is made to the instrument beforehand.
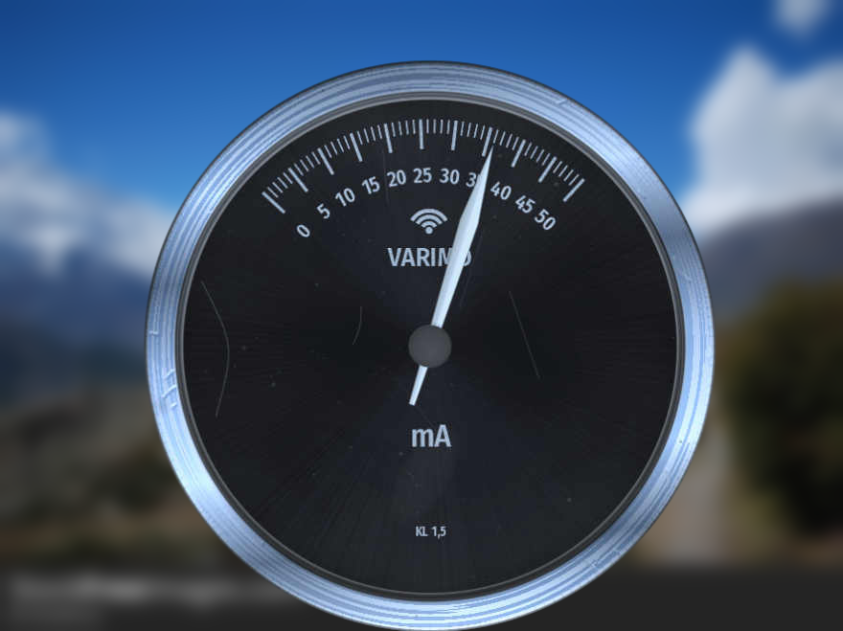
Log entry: 36 mA
